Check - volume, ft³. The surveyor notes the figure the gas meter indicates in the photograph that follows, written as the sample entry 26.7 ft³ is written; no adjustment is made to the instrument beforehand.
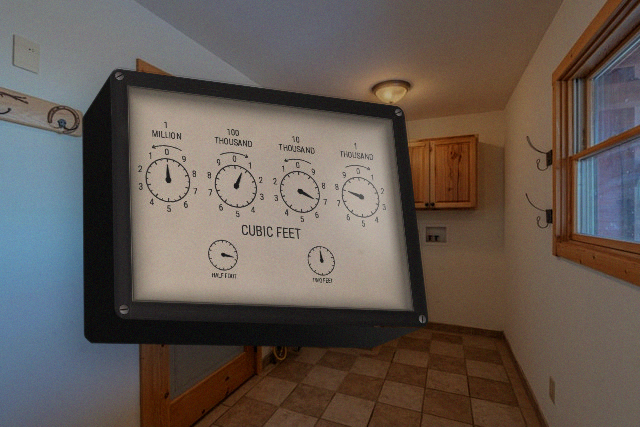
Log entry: 6800 ft³
